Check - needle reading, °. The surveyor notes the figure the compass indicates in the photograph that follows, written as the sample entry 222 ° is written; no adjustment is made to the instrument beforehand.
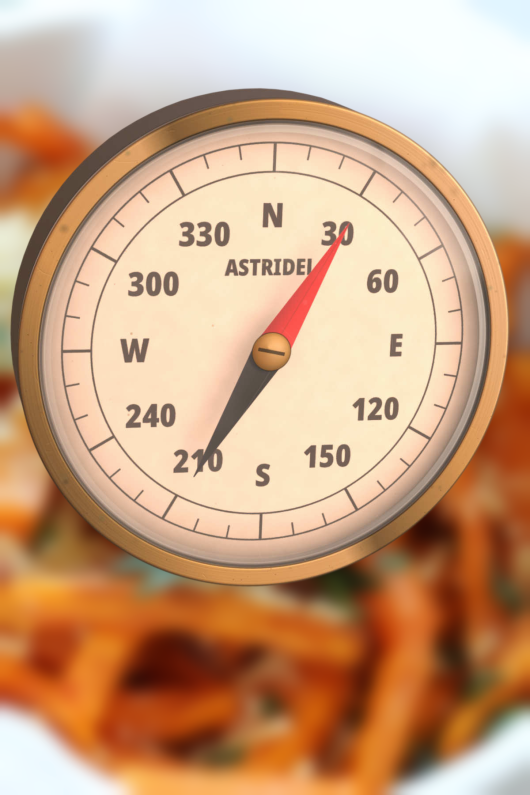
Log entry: 30 °
